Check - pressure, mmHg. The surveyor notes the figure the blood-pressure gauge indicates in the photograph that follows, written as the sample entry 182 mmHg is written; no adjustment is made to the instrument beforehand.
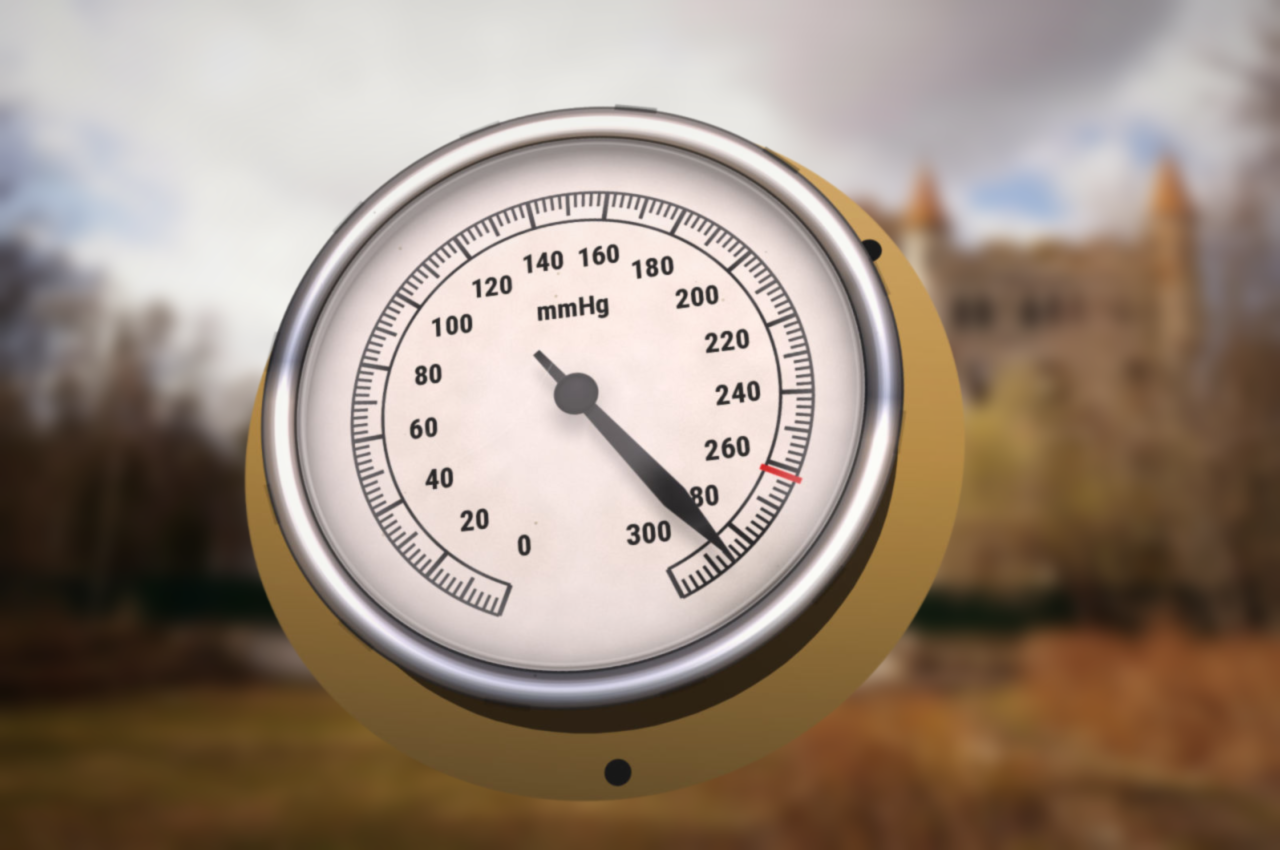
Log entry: 286 mmHg
